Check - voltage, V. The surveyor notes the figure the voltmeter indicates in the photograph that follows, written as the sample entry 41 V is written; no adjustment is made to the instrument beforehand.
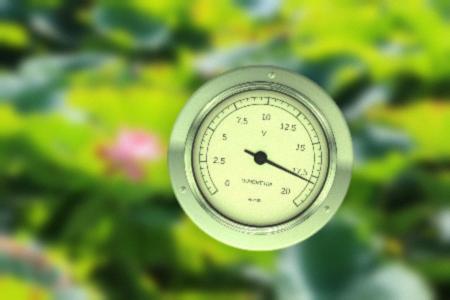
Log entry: 18 V
